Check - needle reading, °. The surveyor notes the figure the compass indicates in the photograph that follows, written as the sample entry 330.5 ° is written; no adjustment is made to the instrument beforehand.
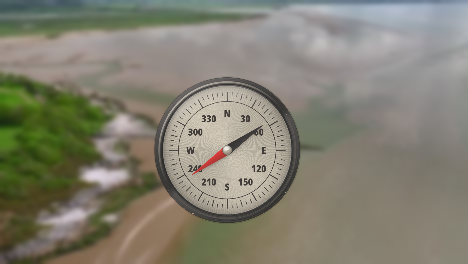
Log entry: 235 °
